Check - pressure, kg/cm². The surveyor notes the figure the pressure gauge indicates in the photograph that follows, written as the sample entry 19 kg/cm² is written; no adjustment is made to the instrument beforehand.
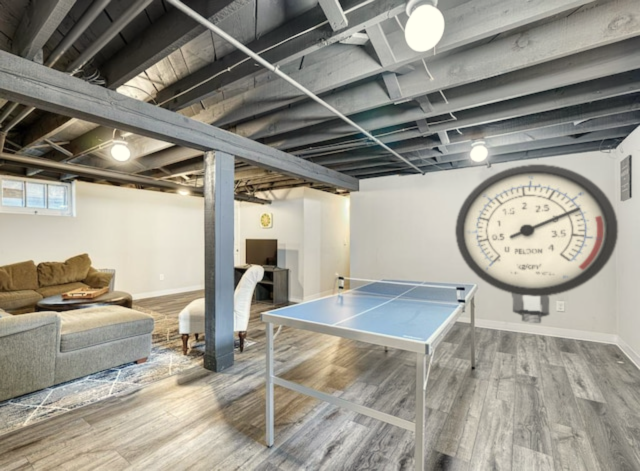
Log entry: 3 kg/cm²
